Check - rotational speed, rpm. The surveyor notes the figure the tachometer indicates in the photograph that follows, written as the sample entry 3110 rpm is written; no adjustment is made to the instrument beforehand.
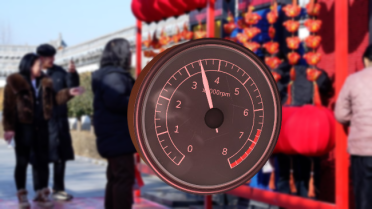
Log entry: 3400 rpm
